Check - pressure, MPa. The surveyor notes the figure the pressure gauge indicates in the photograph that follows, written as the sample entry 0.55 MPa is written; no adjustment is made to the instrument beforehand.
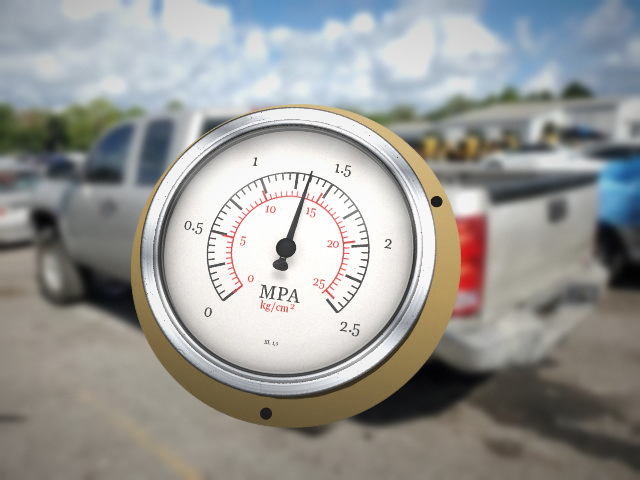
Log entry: 1.35 MPa
